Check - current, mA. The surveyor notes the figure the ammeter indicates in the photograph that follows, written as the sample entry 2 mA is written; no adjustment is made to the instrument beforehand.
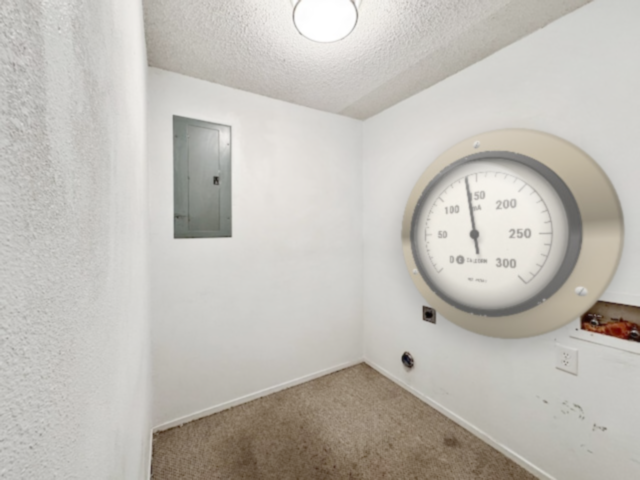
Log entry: 140 mA
